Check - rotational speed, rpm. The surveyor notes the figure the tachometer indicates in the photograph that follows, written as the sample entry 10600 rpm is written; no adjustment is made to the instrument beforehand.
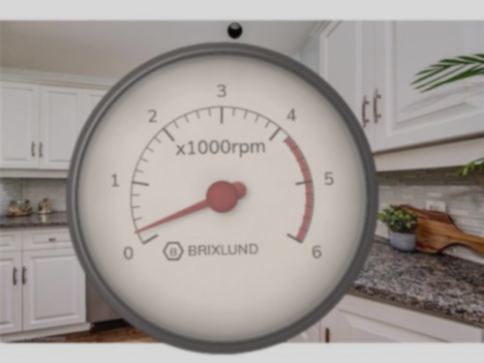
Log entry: 200 rpm
